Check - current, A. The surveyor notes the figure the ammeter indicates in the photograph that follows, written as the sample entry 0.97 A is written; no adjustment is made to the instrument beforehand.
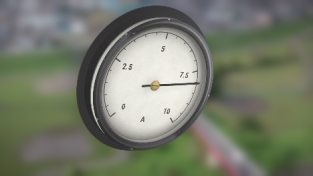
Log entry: 8 A
